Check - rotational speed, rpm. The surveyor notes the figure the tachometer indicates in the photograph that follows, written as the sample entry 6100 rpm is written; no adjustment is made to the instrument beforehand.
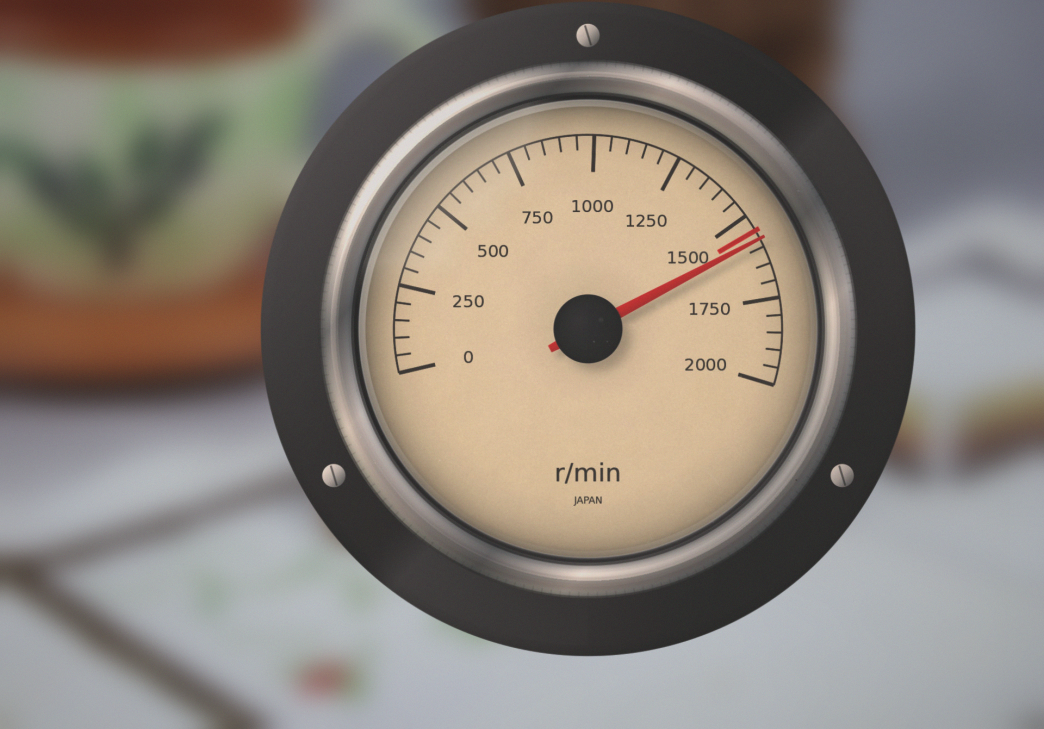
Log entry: 1575 rpm
